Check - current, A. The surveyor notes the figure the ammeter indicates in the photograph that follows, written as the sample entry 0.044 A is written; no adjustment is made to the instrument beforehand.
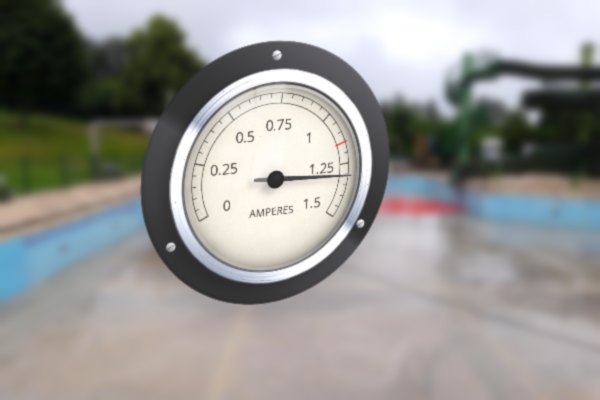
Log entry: 1.3 A
